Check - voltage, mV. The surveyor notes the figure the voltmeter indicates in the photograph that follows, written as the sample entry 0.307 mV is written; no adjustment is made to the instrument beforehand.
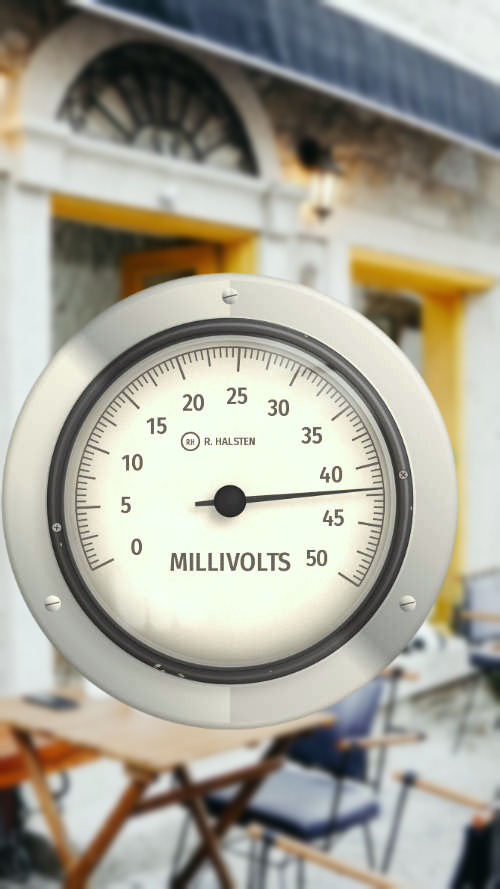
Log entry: 42 mV
